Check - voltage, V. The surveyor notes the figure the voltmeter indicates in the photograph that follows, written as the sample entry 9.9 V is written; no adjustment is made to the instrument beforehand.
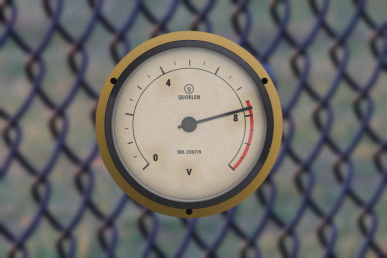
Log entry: 7.75 V
